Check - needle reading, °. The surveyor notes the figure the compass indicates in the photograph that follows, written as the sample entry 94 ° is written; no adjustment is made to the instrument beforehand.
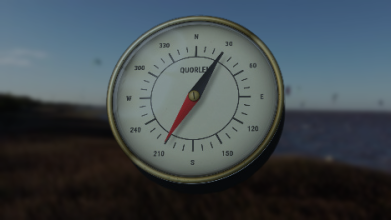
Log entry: 210 °
